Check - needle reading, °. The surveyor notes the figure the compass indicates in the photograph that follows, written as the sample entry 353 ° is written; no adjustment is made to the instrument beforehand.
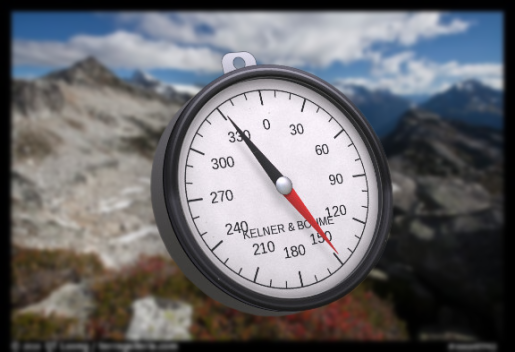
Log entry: 150 °
